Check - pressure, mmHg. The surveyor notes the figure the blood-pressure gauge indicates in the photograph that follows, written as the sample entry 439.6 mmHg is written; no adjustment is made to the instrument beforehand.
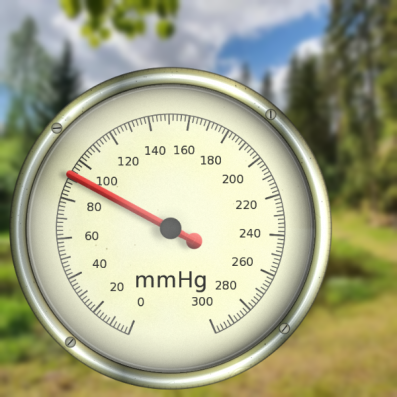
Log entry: 92 mmHg
